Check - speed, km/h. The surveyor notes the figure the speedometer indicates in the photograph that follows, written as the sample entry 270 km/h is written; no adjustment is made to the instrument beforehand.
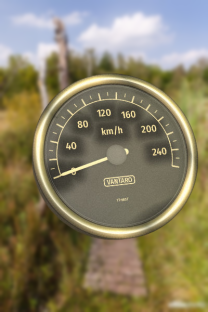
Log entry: 0 km/h
